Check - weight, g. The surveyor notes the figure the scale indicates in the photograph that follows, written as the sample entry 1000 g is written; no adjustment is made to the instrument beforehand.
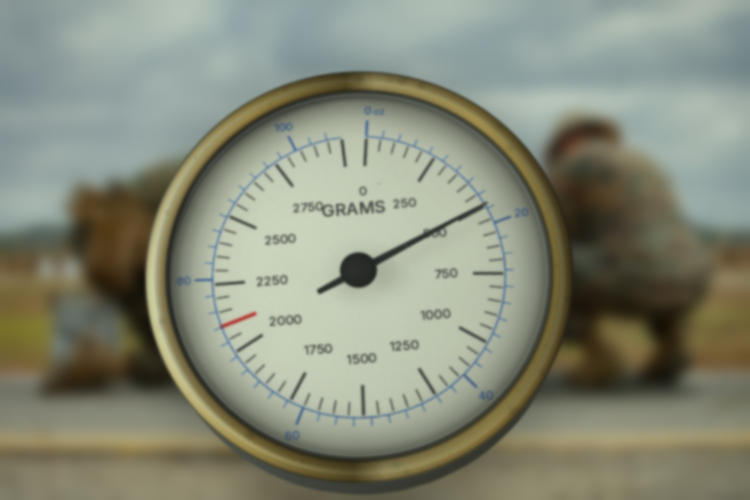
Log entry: 500 g
